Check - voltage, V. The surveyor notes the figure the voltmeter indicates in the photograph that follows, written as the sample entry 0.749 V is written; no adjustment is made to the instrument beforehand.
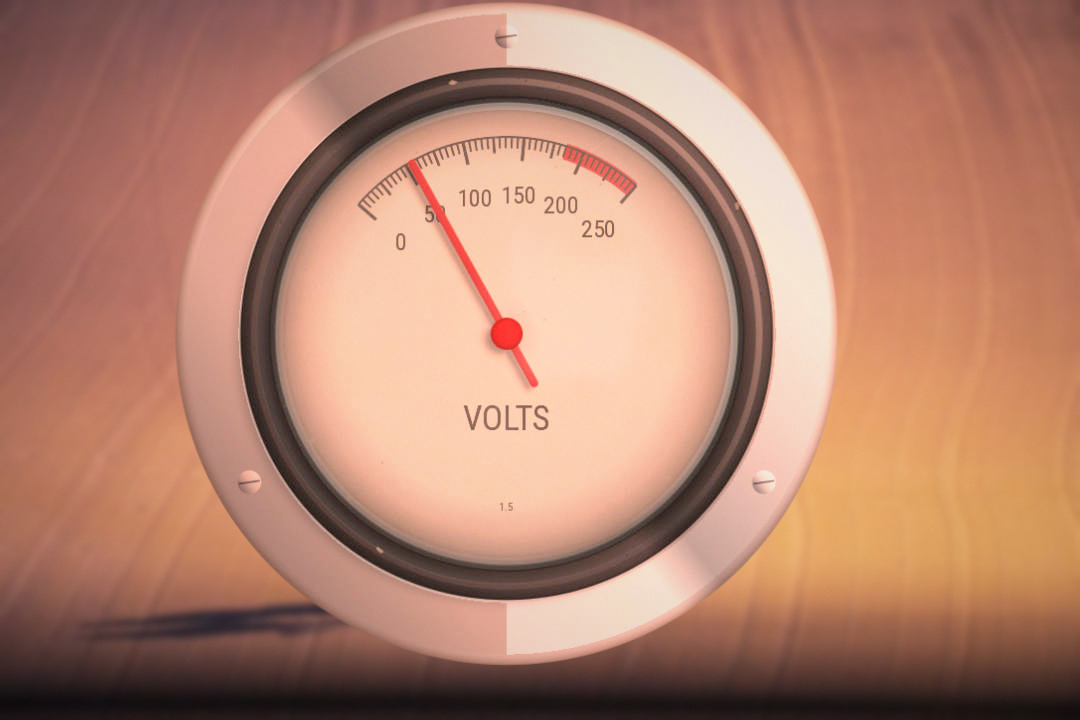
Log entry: 55 V
